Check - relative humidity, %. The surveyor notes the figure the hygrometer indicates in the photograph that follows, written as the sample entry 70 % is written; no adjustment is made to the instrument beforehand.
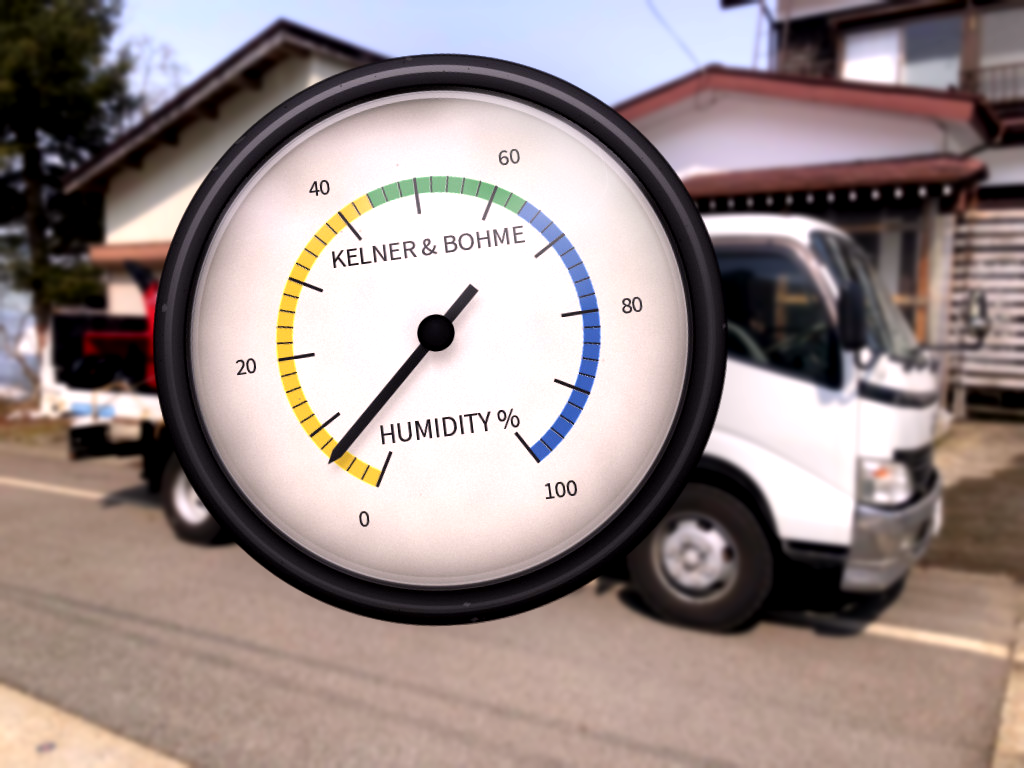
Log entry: 6 %
